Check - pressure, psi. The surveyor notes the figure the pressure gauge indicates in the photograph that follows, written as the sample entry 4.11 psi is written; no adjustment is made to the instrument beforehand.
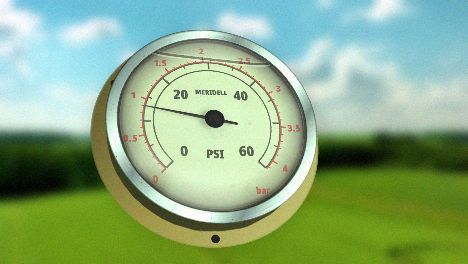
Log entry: 12.5 psi
